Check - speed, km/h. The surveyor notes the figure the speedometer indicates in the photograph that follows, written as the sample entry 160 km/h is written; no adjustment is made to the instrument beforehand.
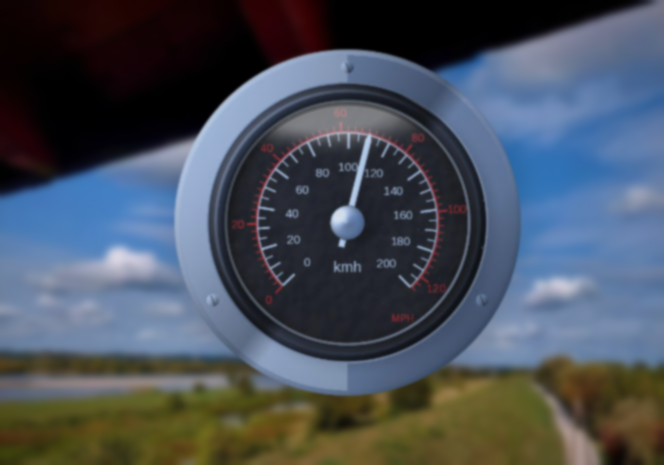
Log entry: 110 km/h
